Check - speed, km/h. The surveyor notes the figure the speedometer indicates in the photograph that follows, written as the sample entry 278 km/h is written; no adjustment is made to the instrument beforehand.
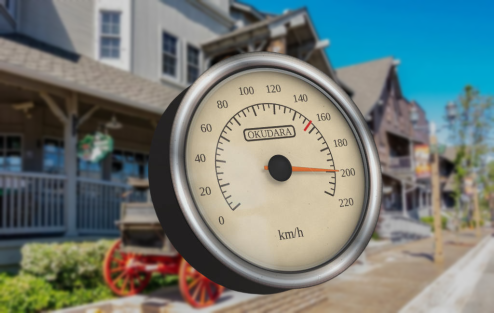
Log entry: 200 km/h
